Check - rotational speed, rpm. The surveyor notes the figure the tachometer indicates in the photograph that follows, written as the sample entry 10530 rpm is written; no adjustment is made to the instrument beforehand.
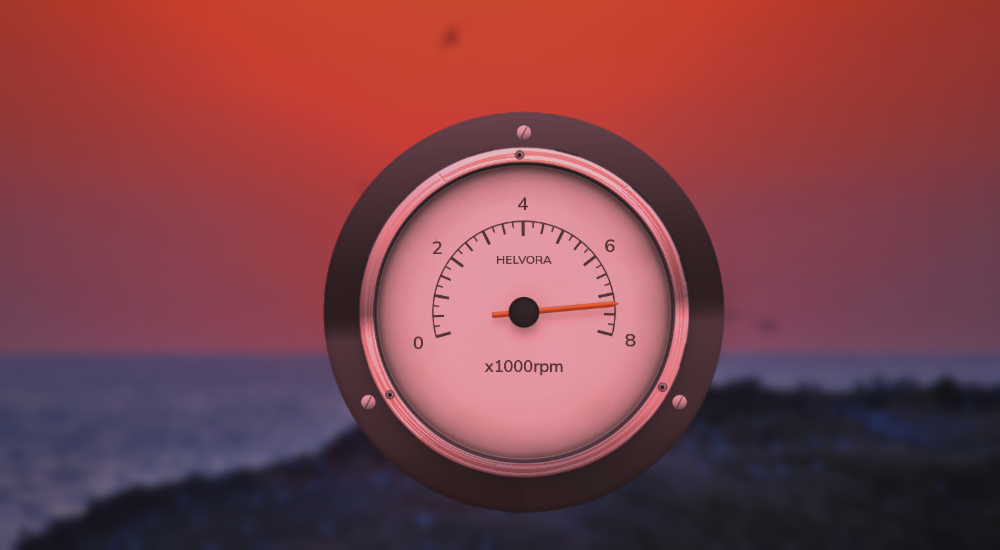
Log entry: 7250 rpm
